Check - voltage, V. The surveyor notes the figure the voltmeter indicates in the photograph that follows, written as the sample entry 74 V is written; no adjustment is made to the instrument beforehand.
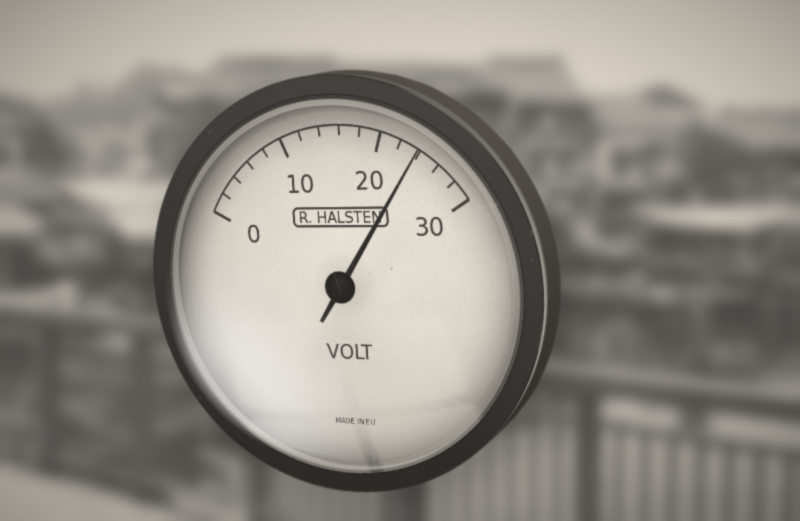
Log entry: 24 V
